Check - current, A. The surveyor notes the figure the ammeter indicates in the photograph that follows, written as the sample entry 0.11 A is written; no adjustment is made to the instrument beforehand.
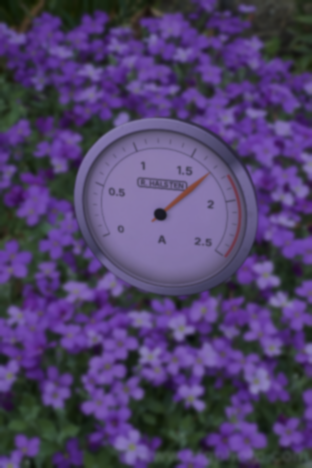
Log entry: 1.7 A
